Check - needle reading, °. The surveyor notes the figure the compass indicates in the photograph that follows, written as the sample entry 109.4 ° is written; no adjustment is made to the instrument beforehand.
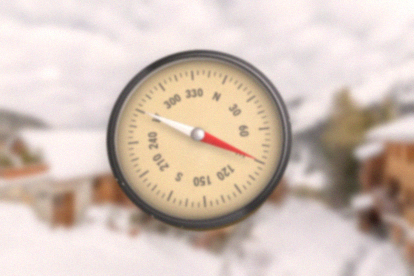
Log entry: 90 °
